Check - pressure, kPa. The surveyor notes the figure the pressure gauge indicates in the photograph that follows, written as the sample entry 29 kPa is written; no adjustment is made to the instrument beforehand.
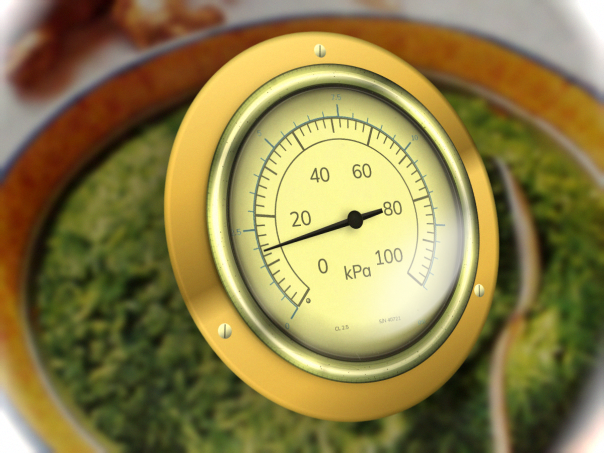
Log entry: 13 kPa
